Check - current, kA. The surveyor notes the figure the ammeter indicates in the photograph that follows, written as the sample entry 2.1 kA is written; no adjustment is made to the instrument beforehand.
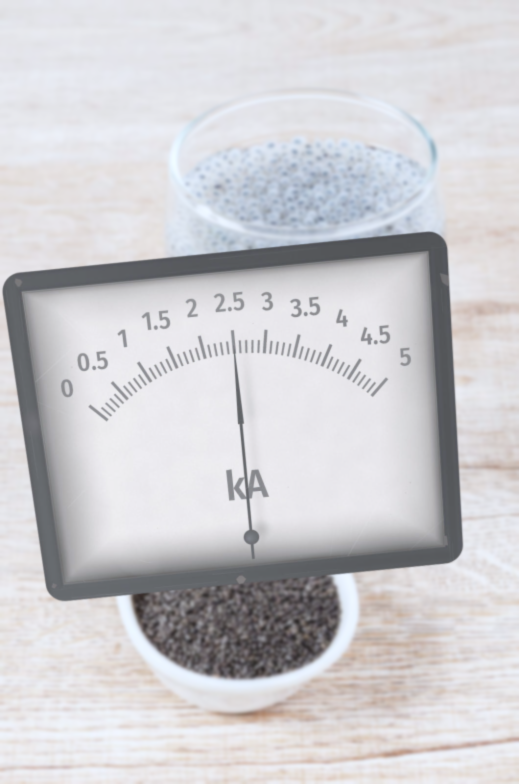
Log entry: 2.5 kA
